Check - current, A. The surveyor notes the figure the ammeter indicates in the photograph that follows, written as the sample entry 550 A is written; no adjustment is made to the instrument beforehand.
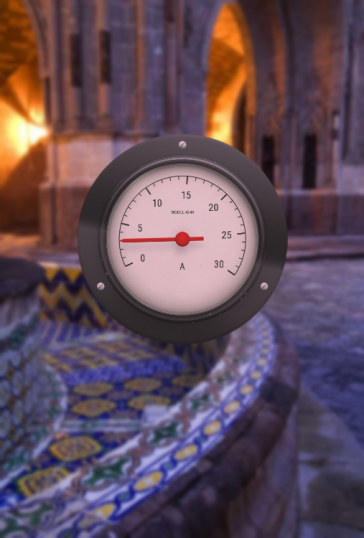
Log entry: 3 A
